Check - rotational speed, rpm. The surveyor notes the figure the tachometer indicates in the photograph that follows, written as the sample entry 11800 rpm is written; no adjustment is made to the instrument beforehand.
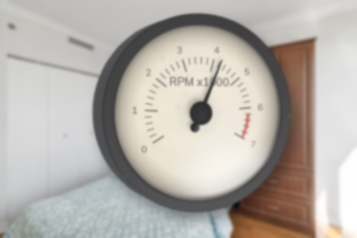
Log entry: 4200 rpm
